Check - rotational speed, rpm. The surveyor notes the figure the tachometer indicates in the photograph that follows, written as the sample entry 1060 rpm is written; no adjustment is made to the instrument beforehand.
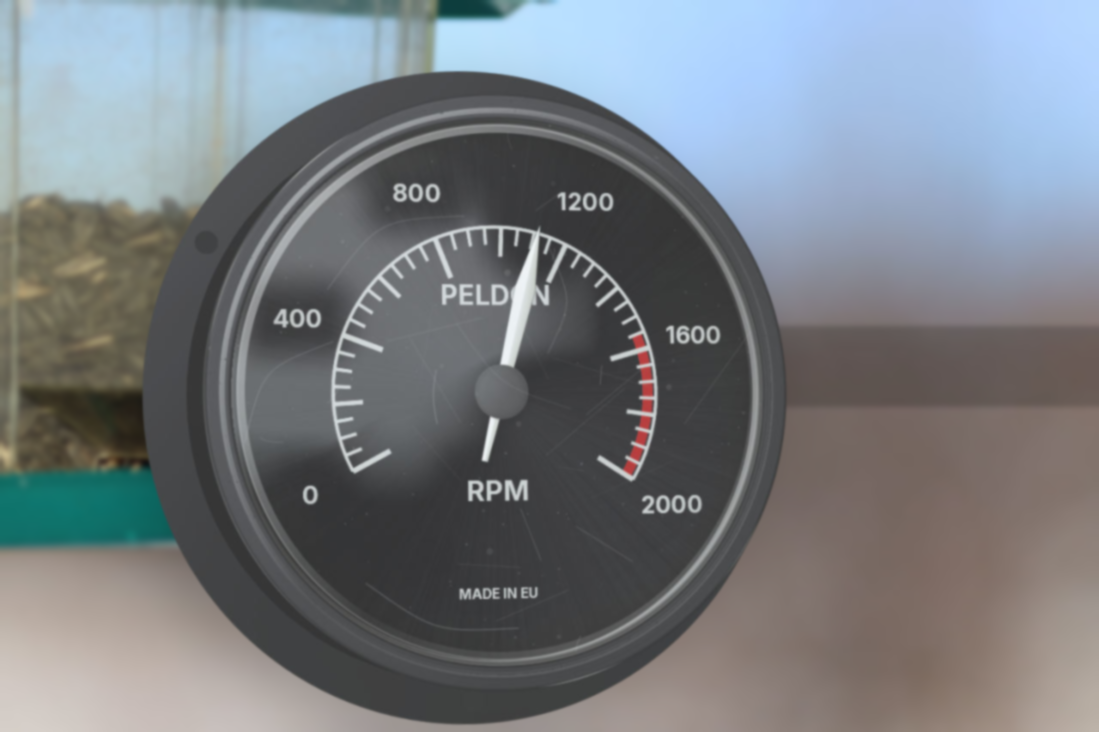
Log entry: 1100 rpm
